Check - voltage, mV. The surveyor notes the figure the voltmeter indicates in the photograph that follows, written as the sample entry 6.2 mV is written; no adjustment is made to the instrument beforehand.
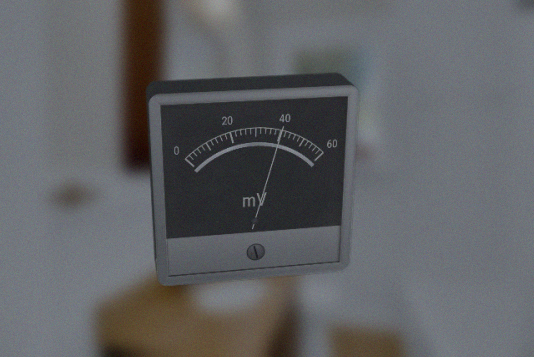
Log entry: 40 mV
